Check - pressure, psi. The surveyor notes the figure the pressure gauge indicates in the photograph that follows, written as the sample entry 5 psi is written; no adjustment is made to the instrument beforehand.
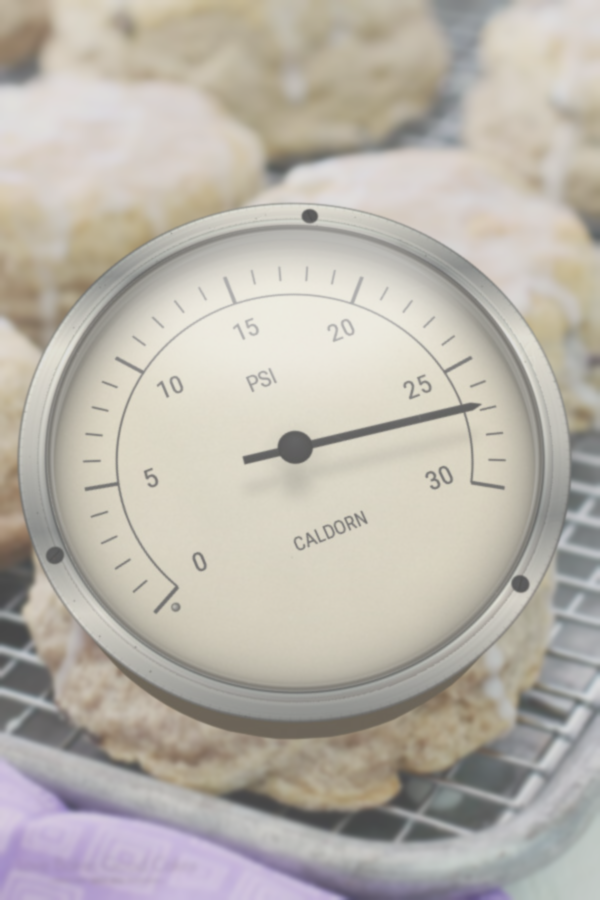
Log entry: 27 psi
